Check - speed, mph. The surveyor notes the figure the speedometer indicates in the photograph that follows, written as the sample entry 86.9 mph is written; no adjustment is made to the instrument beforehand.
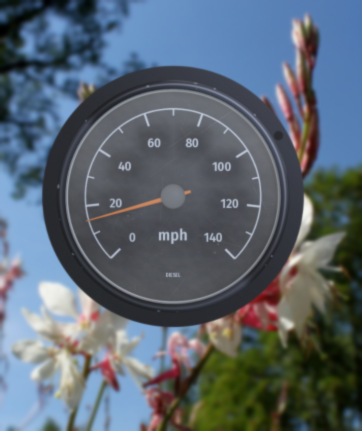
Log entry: 15 mph
